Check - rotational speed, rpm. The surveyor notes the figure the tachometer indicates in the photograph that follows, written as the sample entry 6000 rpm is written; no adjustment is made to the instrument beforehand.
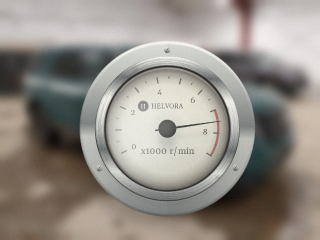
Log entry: 7500 rpm
